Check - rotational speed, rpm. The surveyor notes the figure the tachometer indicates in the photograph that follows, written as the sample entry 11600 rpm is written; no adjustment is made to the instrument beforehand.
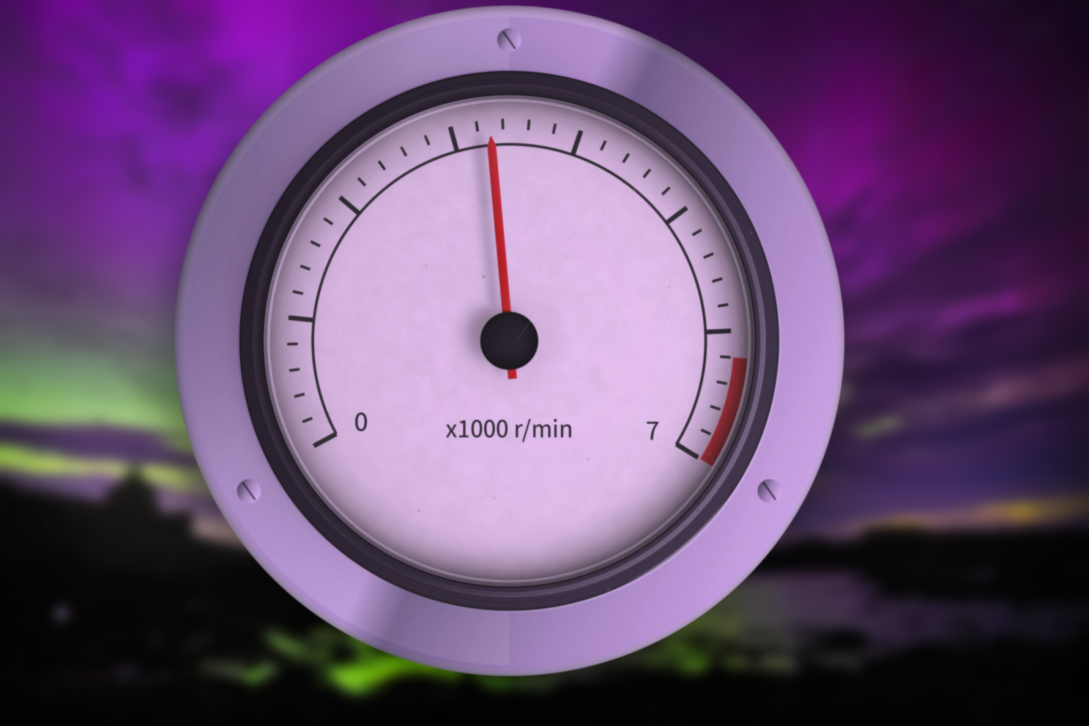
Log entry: 3300 rpm
